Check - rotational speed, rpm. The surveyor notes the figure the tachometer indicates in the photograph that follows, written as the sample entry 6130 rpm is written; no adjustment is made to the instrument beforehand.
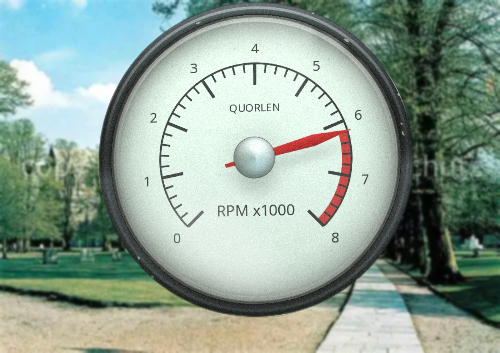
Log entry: 6200 rpm
